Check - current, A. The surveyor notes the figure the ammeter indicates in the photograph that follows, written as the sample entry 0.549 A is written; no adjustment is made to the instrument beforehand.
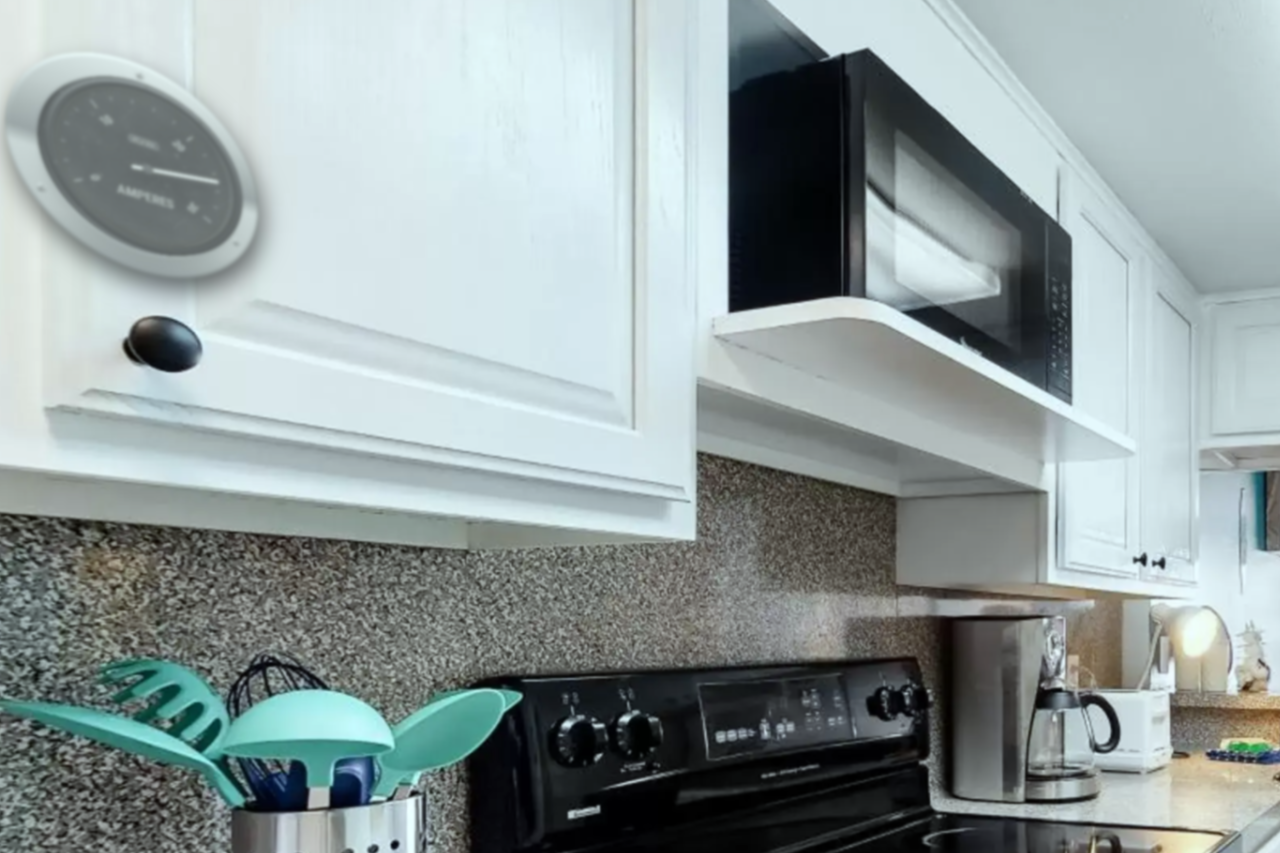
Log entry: 25 A
